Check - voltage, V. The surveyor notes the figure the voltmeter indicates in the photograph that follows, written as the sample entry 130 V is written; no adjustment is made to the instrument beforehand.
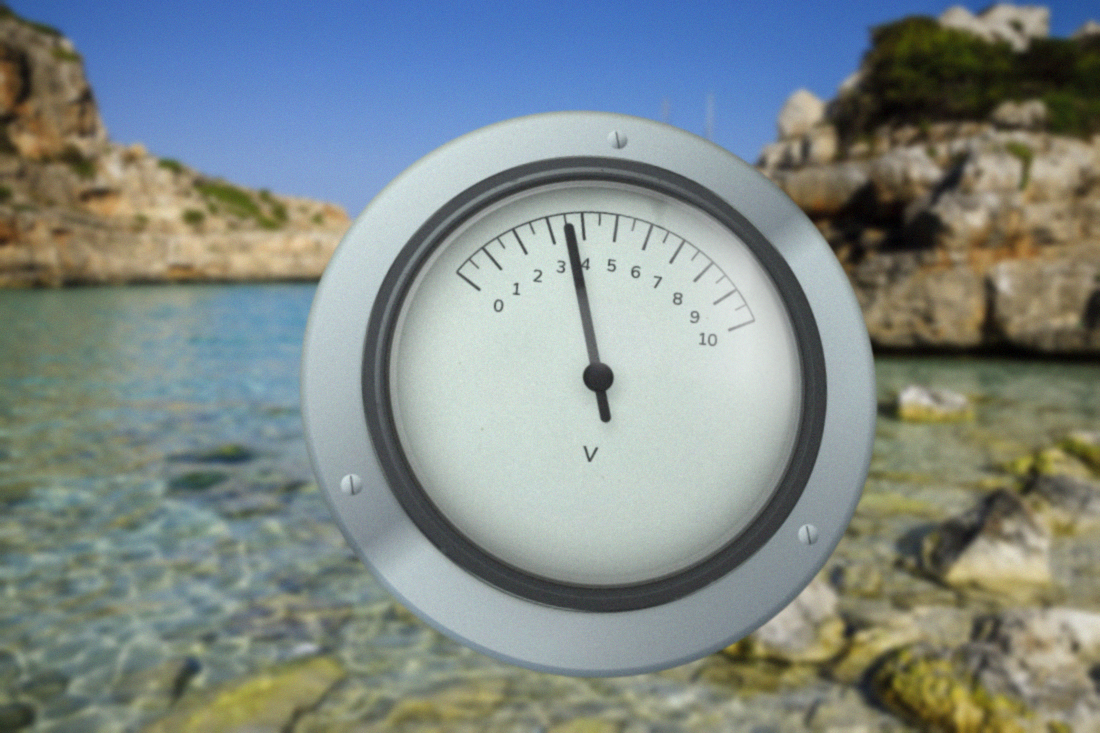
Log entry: 3.5 V
